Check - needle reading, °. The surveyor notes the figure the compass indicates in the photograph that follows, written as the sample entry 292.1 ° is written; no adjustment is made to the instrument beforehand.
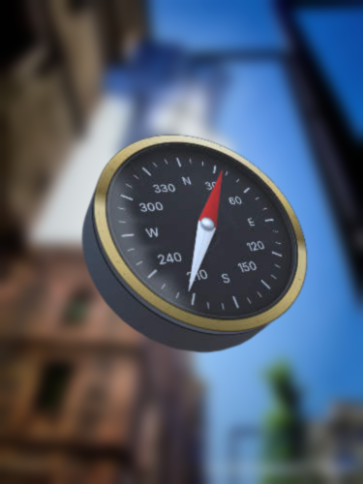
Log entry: 35 °
